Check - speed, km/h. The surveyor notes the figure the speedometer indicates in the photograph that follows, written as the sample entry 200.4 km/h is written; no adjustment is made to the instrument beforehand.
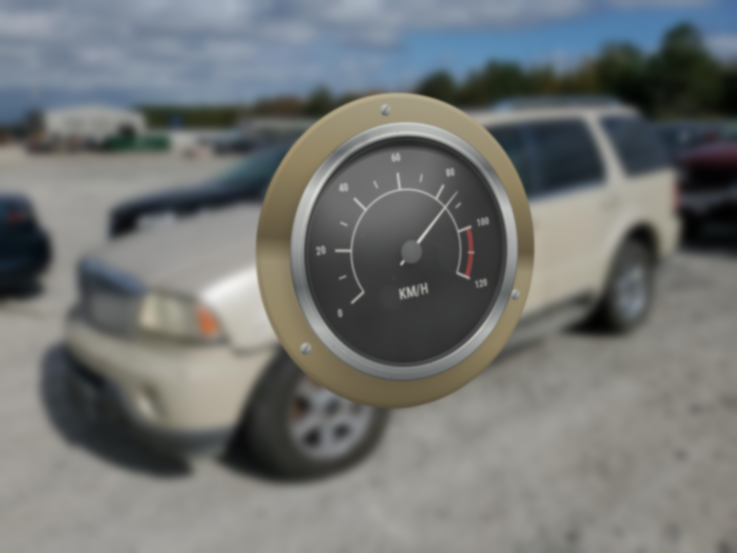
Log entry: 85 km/h
